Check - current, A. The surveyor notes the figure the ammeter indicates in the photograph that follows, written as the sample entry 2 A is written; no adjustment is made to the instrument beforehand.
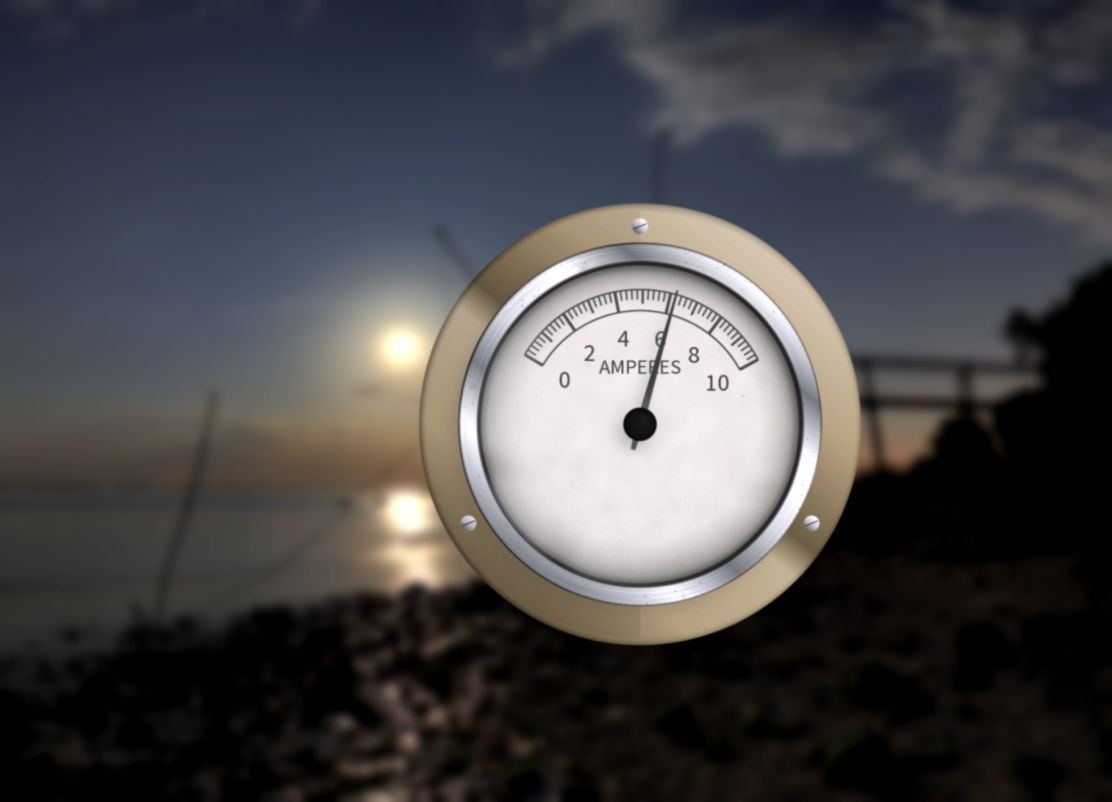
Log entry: 6.2 A
